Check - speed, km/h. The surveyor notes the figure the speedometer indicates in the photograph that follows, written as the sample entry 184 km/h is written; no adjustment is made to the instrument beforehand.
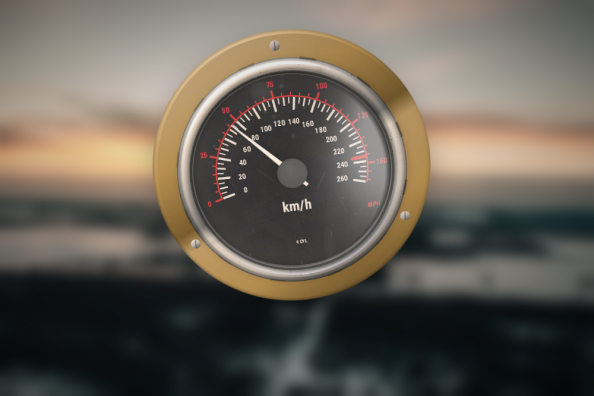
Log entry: 75 km/h
